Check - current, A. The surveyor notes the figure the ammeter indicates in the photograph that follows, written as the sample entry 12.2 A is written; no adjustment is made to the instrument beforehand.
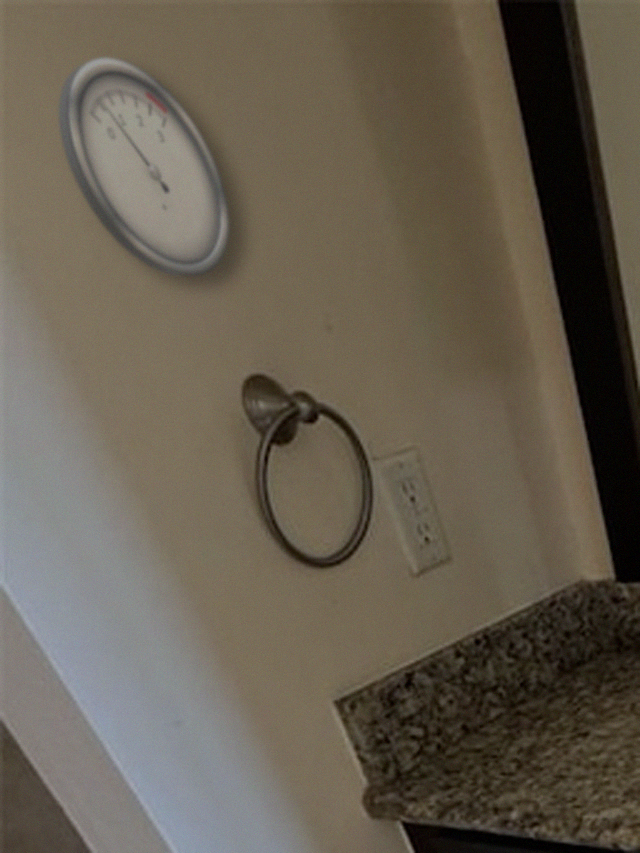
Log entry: 0.5 A
